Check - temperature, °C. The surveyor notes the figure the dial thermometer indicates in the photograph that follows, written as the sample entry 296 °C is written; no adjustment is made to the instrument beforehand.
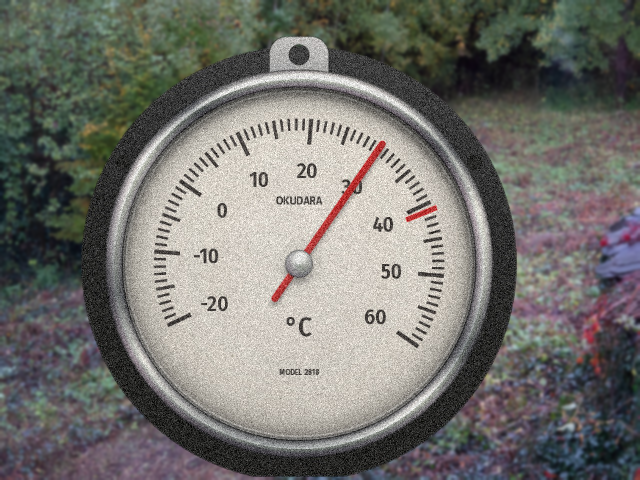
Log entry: 30 °C
